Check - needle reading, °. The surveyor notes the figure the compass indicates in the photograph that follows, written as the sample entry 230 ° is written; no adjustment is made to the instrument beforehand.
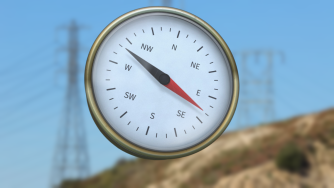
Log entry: 110 °
